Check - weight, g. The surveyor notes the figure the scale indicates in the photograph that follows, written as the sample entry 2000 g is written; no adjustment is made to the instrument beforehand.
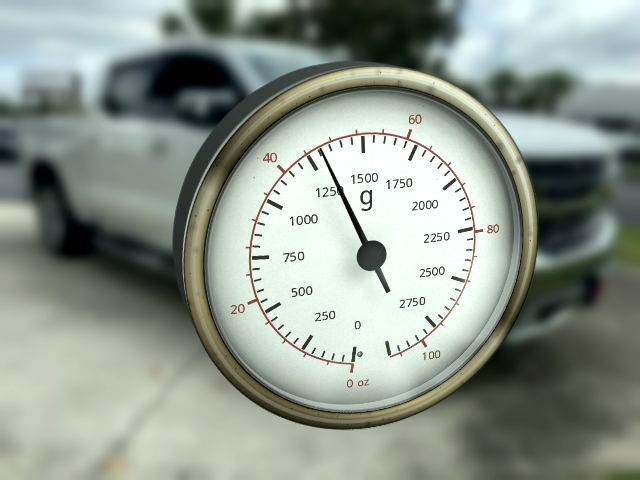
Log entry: 1300 g
